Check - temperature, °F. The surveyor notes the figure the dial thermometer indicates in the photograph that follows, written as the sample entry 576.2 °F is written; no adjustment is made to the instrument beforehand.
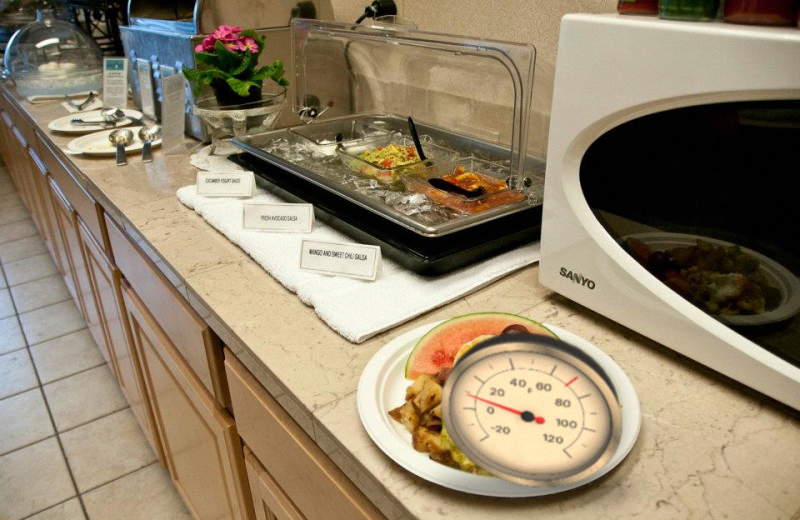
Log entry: 10 °F
